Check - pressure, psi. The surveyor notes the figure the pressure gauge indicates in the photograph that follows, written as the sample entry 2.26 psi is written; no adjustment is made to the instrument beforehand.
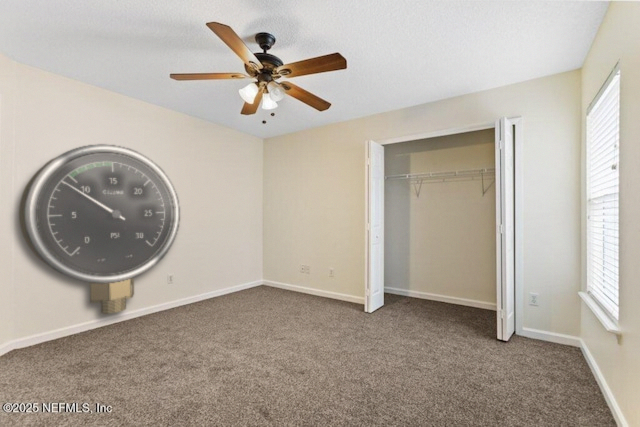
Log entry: 9 psi
